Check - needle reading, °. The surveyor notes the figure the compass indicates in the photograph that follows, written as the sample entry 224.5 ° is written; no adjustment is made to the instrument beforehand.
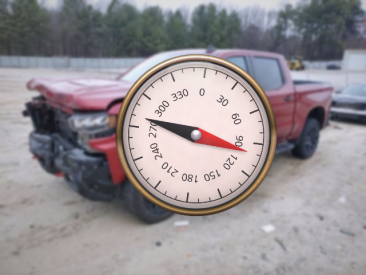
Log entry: 100 °
